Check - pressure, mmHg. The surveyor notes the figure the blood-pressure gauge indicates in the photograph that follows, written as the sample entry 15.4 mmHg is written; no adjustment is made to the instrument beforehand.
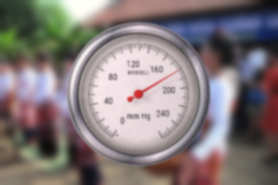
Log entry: 180 mmHg
